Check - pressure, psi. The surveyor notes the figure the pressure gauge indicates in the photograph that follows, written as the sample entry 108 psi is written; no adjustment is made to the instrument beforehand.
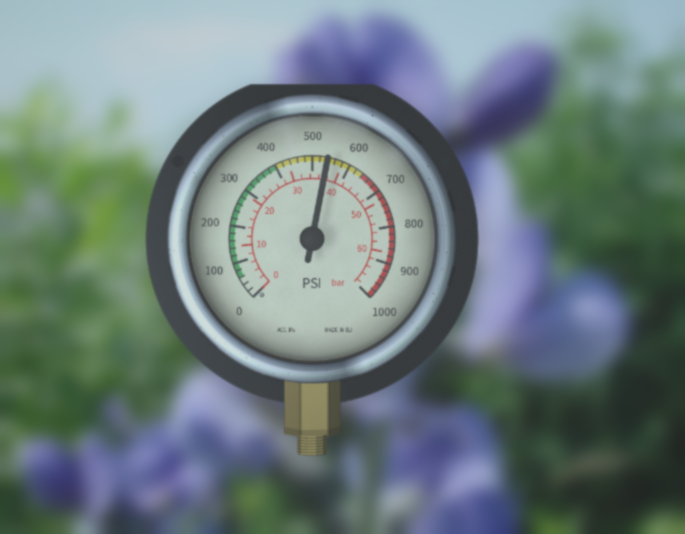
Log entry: 540 psi
